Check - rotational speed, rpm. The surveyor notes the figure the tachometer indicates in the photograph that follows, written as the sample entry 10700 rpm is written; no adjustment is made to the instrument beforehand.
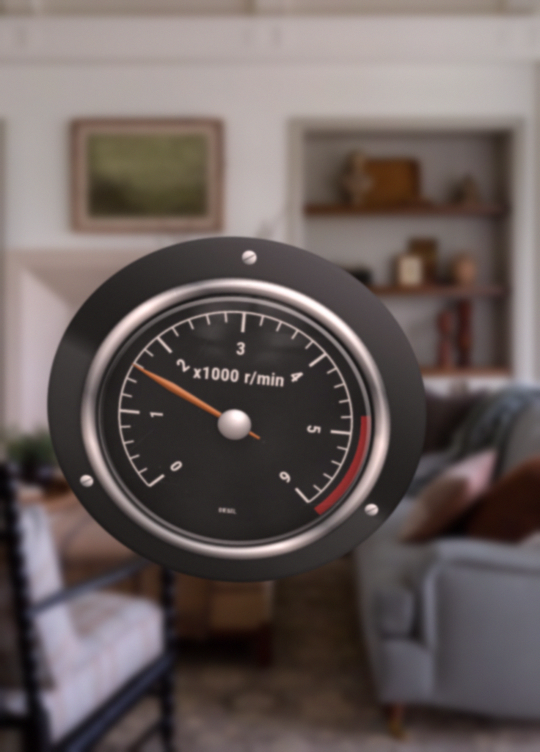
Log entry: 1600 rpm
